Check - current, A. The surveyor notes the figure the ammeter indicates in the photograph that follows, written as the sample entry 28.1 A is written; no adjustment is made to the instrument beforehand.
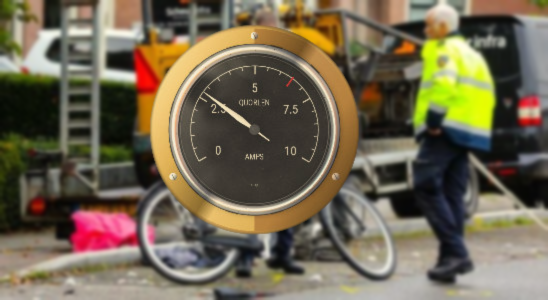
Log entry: 2.75 A
